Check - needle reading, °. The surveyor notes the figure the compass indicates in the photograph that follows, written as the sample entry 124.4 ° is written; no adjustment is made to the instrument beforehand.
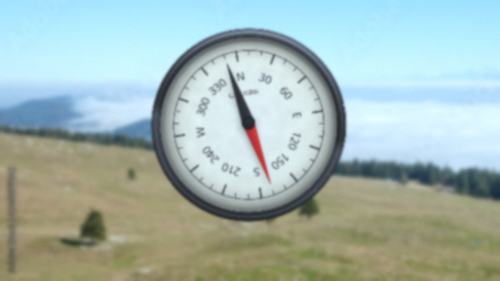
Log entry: 170 °
